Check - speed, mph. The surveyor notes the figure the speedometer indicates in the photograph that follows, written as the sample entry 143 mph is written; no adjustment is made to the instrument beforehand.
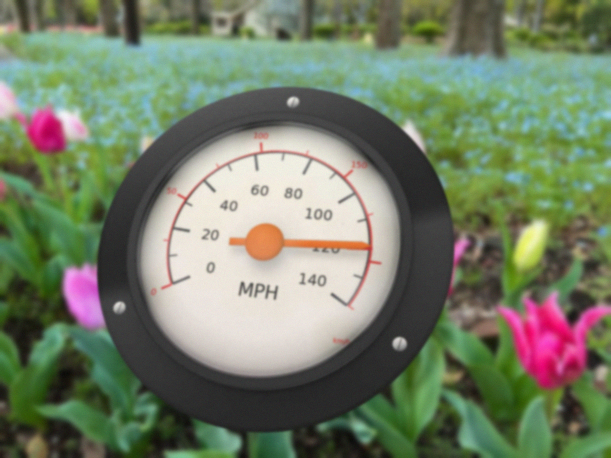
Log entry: 120 mph
